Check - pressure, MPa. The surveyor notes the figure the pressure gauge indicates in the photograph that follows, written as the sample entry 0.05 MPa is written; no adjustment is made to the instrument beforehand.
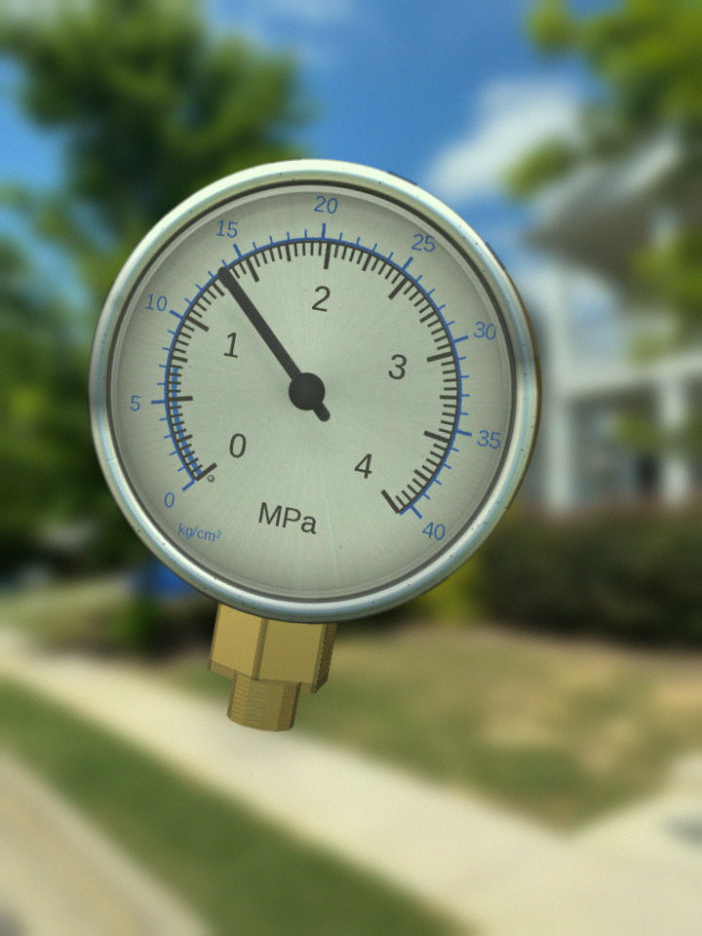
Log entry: 1.35 MPa
